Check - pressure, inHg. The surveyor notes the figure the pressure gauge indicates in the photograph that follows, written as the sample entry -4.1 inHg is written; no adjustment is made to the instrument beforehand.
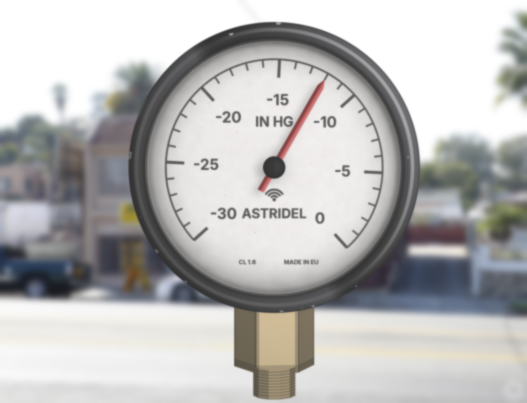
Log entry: -12 inHg
